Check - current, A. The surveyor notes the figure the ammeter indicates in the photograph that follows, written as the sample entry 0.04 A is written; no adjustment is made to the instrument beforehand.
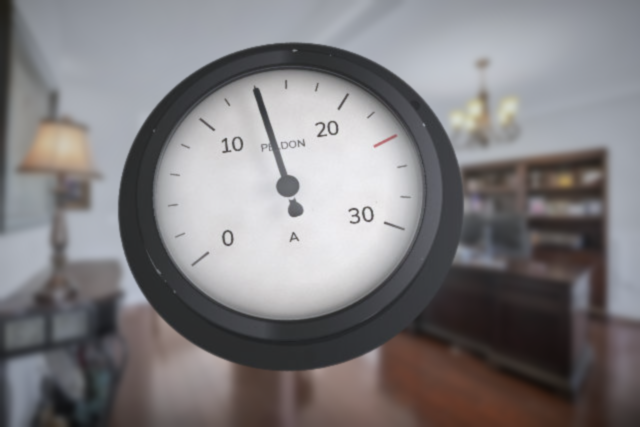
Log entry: 14 A
